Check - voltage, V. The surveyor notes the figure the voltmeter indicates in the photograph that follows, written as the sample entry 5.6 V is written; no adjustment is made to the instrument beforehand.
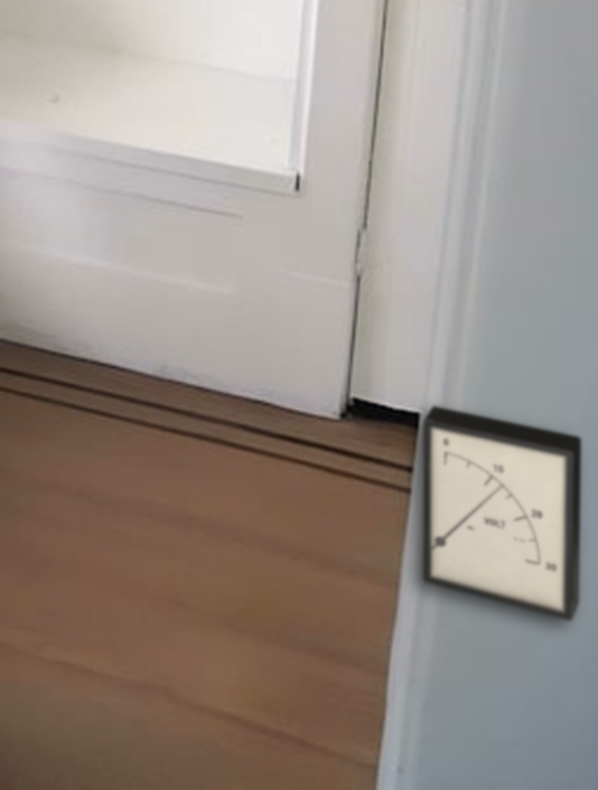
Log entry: 12.5 V
